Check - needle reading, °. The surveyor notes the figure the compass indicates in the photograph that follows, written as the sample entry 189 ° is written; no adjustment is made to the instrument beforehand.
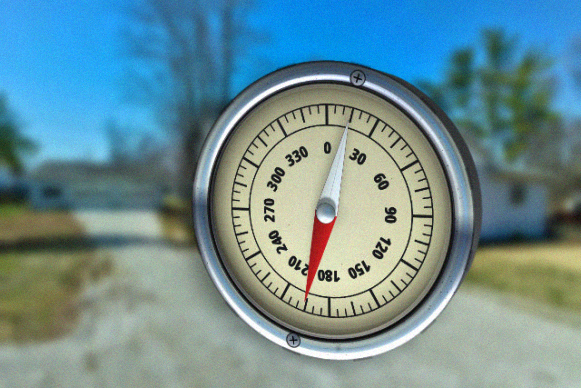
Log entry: 195 °
